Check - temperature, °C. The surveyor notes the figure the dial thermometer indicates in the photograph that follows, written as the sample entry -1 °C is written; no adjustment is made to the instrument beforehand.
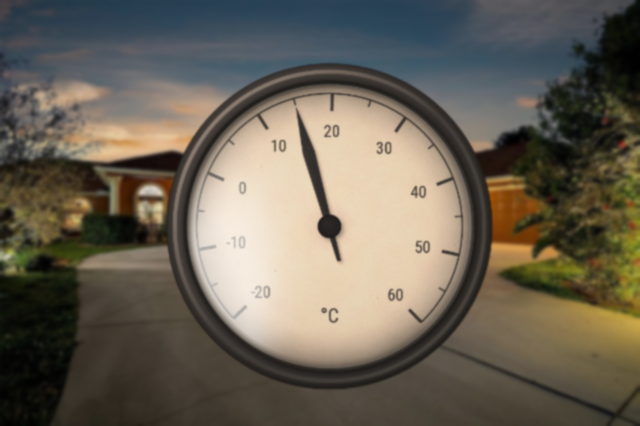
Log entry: 15 °C
